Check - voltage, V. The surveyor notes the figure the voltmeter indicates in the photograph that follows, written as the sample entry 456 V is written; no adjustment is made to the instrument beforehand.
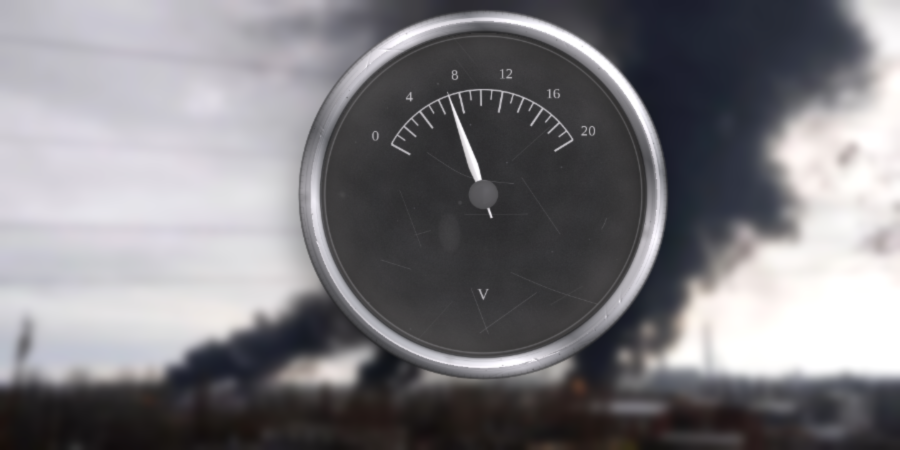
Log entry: 7 V
